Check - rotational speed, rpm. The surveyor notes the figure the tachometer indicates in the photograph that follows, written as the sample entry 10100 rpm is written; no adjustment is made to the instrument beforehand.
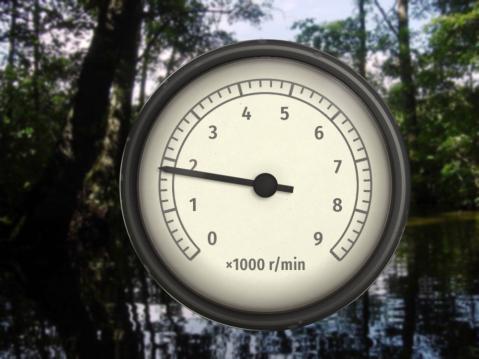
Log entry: 1800 rpm
